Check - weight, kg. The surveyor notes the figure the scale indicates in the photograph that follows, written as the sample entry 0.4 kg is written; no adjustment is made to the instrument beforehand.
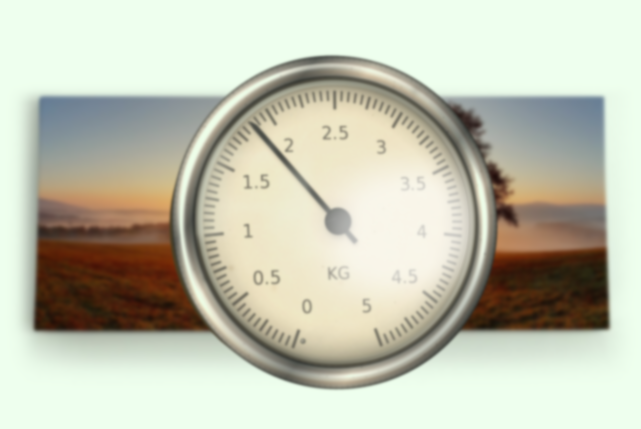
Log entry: 1.85 kg
